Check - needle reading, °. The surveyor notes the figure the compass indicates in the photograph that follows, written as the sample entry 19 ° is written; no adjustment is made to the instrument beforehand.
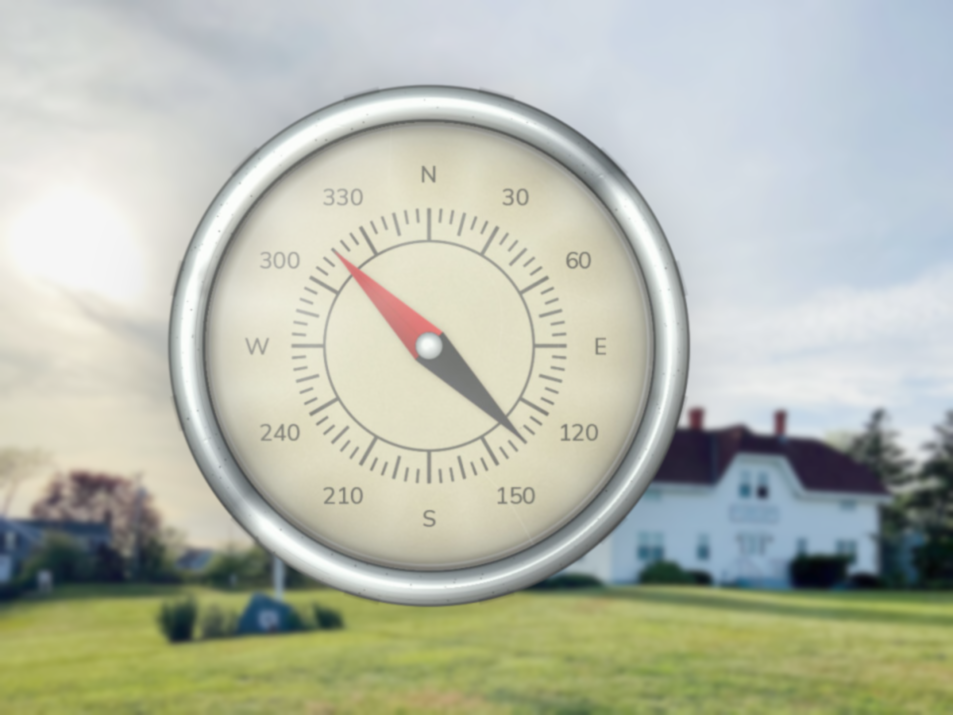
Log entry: 315 °
